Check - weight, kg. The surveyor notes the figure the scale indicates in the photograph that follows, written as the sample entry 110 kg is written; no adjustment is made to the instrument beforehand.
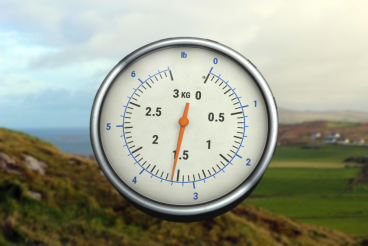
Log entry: 1.55 kg
